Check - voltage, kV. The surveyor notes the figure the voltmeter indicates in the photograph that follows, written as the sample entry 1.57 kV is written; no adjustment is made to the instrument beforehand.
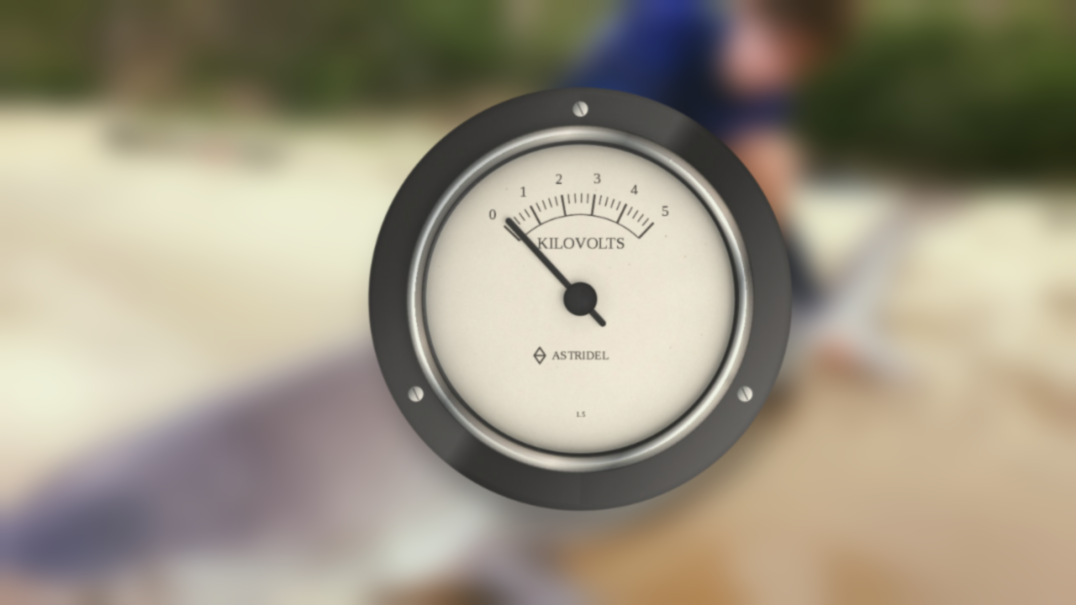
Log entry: 0.2 kV
